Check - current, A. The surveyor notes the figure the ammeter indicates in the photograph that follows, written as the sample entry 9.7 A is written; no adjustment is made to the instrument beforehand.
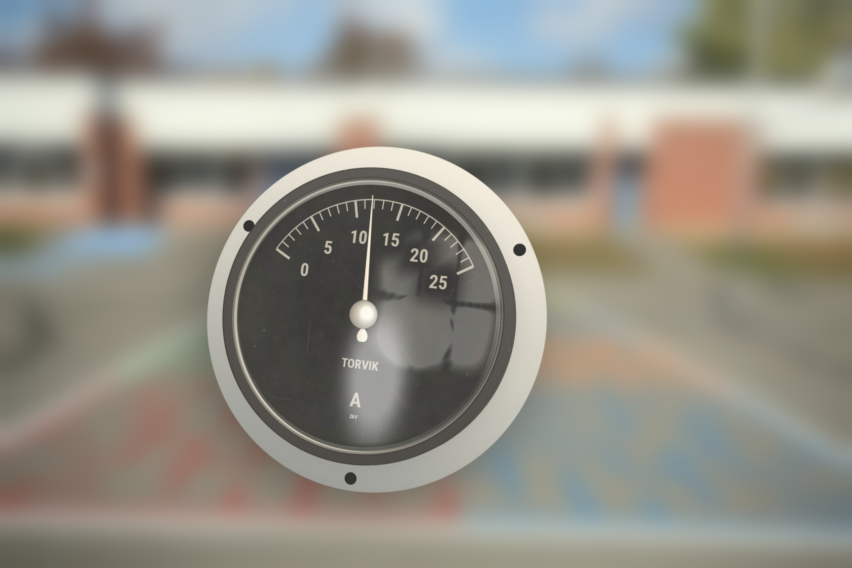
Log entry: 12 A
